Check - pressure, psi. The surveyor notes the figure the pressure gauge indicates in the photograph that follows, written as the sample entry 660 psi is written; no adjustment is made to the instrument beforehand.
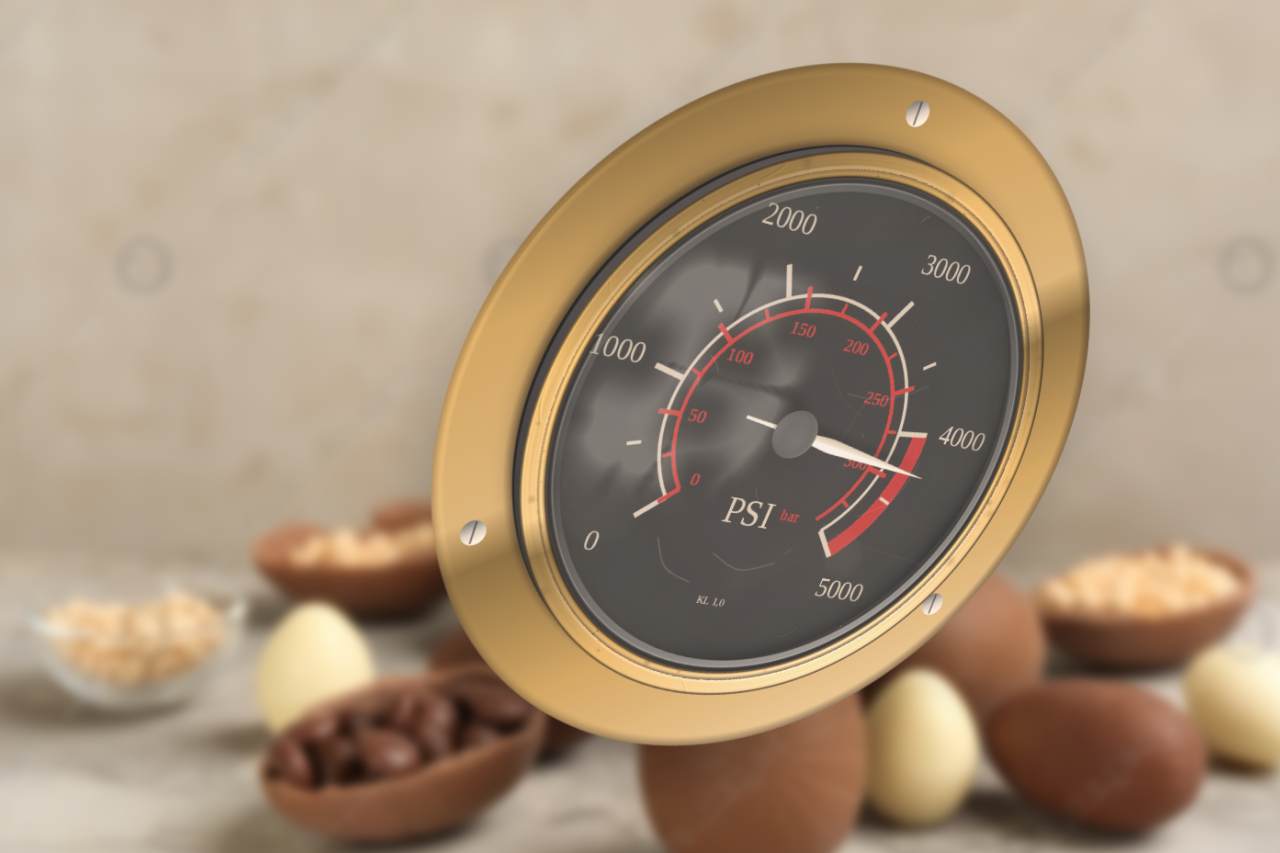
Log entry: 4250 psi
